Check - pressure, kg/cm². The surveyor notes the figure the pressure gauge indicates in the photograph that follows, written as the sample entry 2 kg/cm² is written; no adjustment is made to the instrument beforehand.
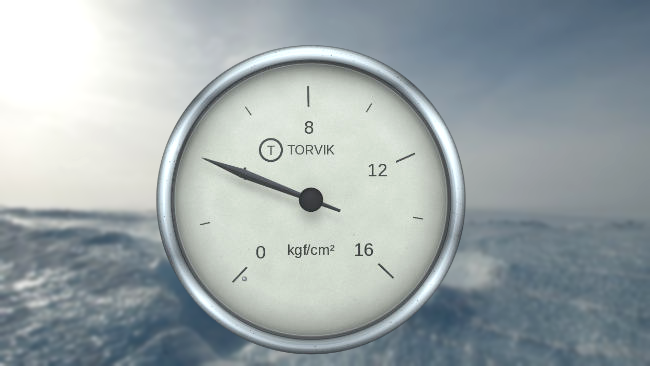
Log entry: 4 kg/cm²
